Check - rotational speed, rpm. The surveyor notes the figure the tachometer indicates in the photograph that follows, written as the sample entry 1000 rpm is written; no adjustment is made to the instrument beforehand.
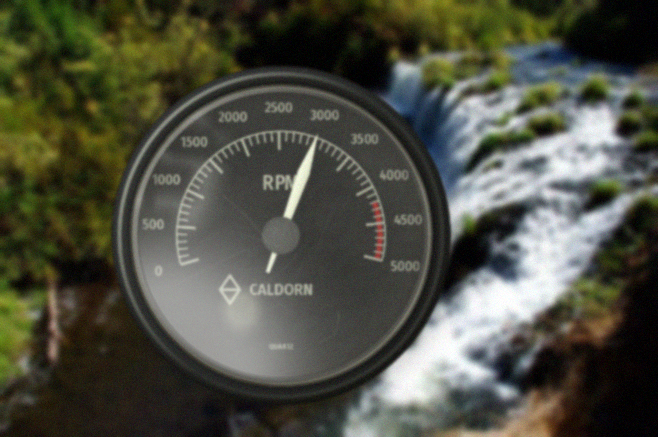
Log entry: 3000 rpm
